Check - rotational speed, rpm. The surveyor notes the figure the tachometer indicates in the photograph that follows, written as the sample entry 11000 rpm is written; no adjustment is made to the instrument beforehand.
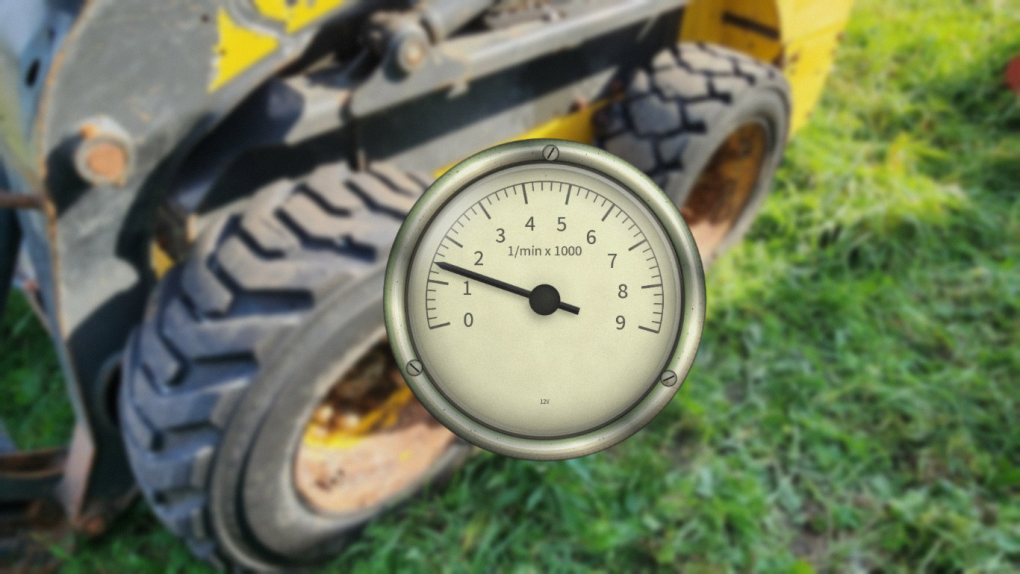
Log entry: 1400 rpm
